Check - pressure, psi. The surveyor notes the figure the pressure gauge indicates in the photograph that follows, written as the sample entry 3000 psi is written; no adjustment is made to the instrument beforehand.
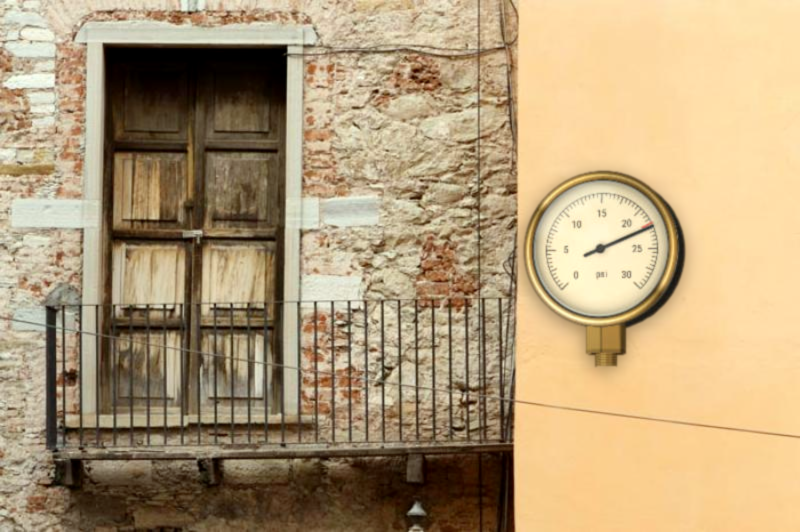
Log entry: 22.5 psi
